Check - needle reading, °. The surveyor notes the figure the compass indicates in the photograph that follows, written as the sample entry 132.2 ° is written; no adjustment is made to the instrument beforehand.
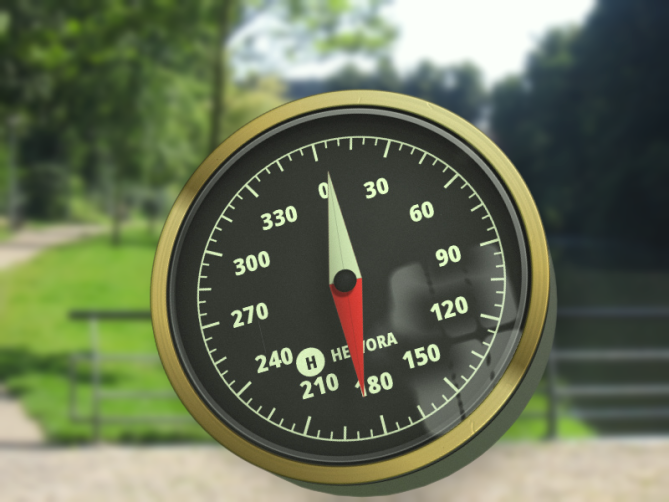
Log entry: 185 °
